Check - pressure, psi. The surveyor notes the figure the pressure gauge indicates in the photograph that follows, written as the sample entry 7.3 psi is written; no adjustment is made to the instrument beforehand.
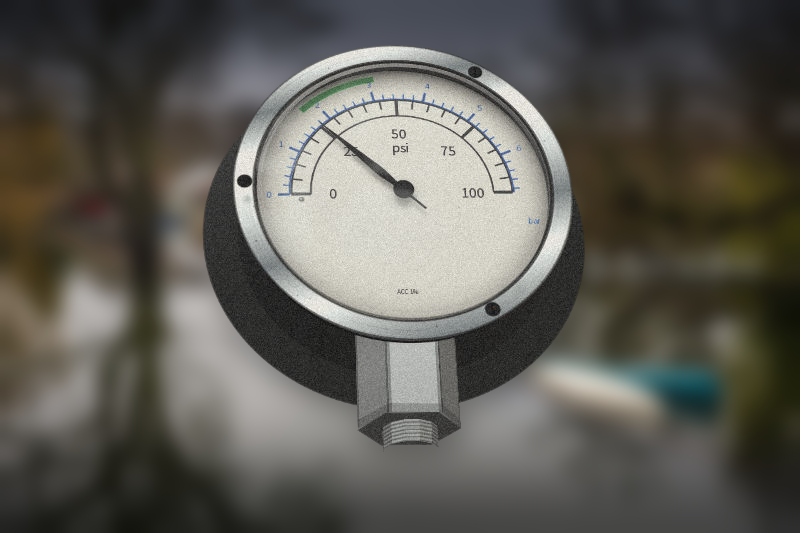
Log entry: 25 psi
